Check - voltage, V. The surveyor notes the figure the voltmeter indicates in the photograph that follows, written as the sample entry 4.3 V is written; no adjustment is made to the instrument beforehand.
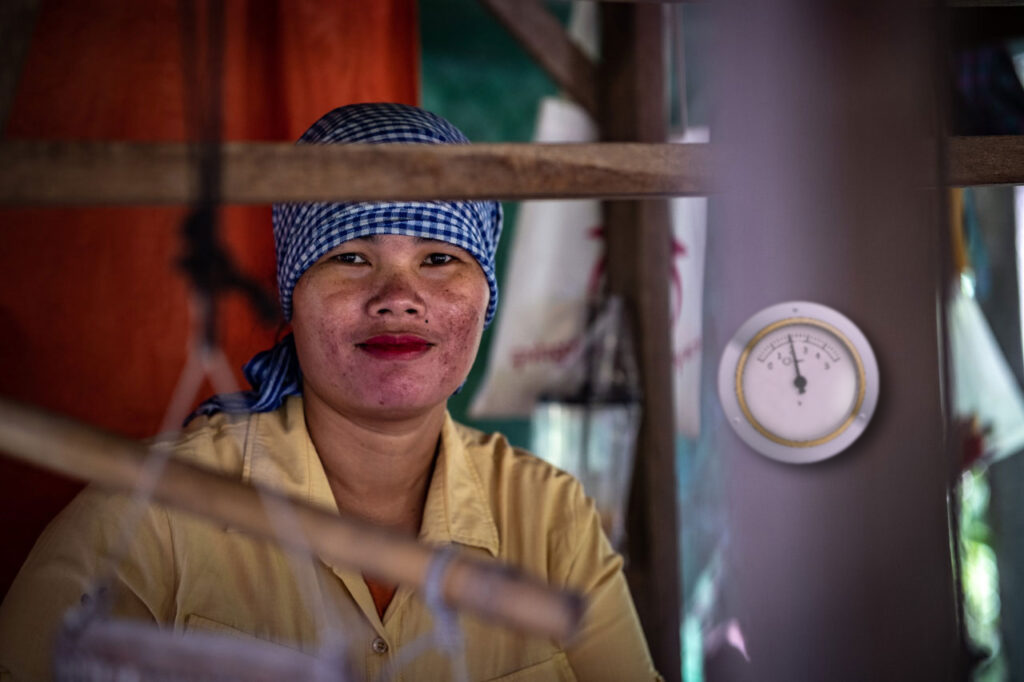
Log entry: 2 V
